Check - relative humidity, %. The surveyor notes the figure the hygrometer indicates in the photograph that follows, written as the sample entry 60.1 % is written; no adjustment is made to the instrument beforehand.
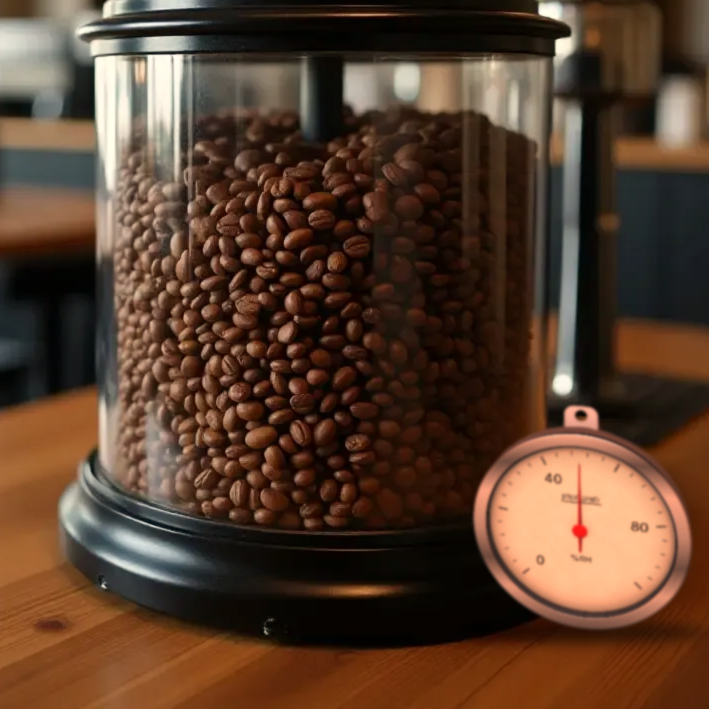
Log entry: 50 %
